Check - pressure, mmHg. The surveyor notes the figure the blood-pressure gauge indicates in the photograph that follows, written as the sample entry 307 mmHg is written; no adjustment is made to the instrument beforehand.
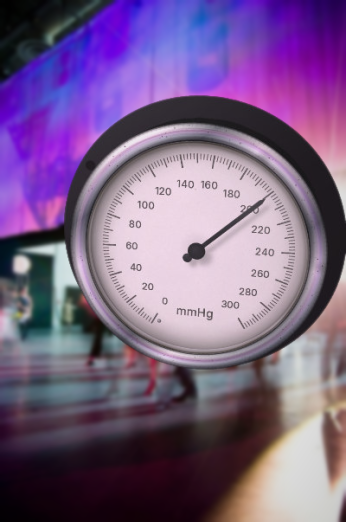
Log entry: 200 mmHg
